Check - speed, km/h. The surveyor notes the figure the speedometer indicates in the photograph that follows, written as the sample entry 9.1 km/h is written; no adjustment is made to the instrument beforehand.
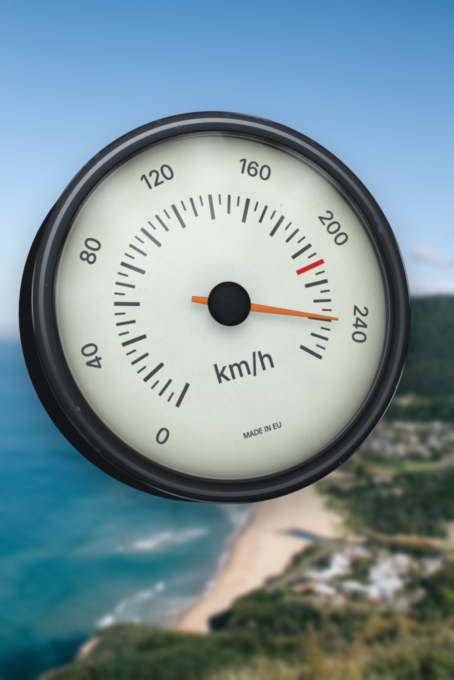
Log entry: 240 km/h
